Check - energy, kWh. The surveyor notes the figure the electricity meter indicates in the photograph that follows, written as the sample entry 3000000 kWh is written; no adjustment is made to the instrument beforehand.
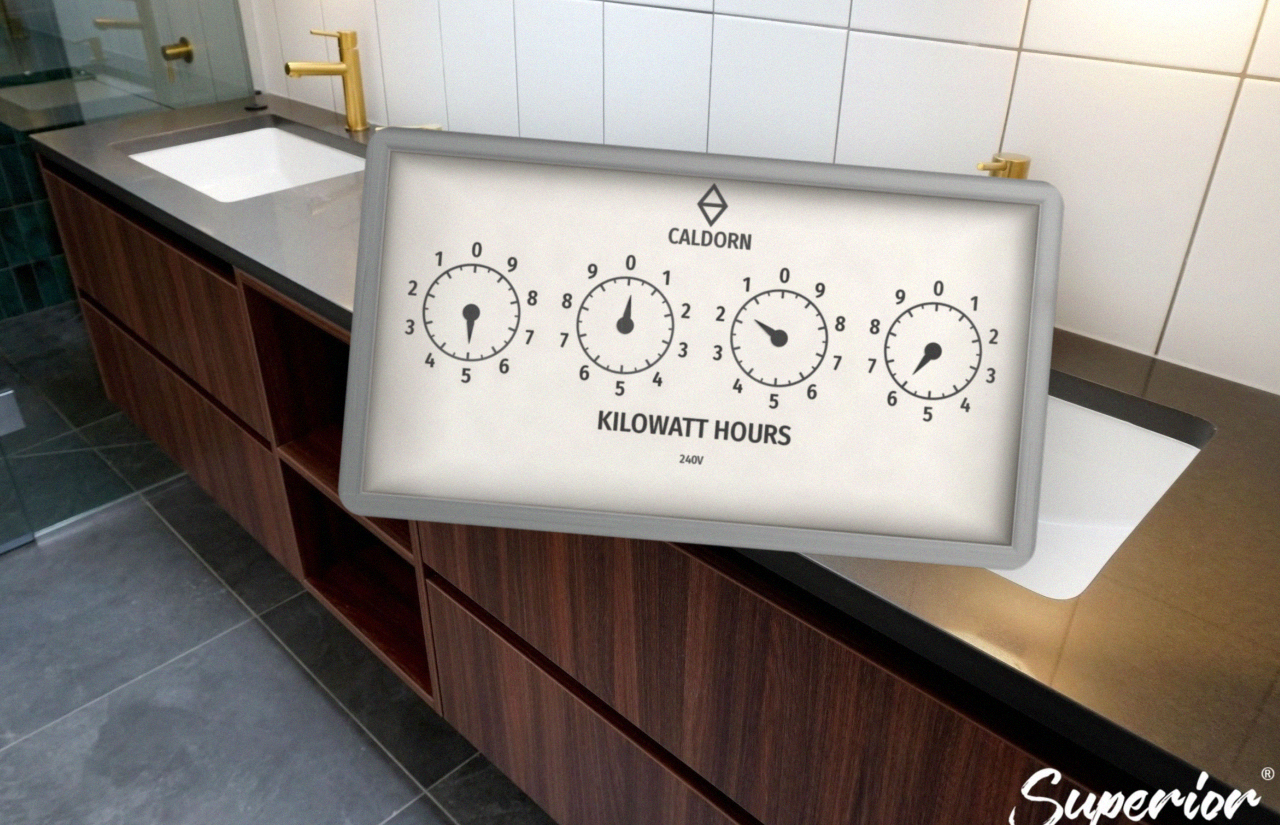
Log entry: 5016 kWh
